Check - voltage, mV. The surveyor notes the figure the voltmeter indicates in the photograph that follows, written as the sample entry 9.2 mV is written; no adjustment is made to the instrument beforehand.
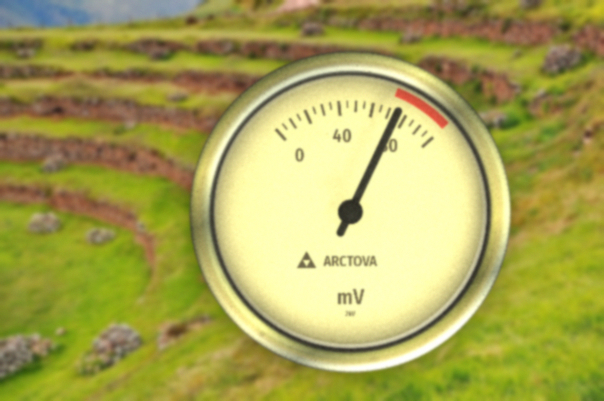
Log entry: 75 mV
